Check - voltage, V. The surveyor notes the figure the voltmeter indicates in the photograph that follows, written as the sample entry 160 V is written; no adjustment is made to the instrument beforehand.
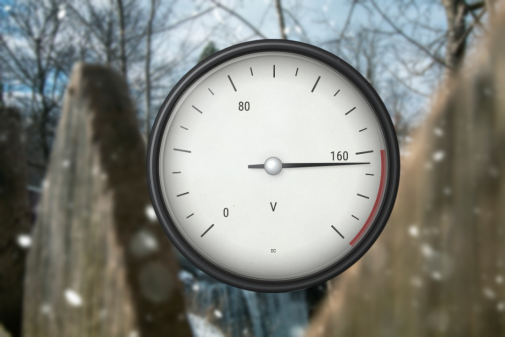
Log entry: 165 V
